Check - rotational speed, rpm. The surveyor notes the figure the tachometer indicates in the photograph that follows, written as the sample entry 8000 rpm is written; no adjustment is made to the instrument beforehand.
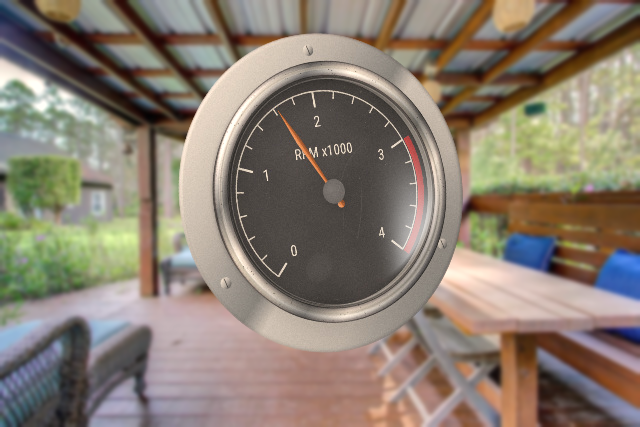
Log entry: 1600 rpm
